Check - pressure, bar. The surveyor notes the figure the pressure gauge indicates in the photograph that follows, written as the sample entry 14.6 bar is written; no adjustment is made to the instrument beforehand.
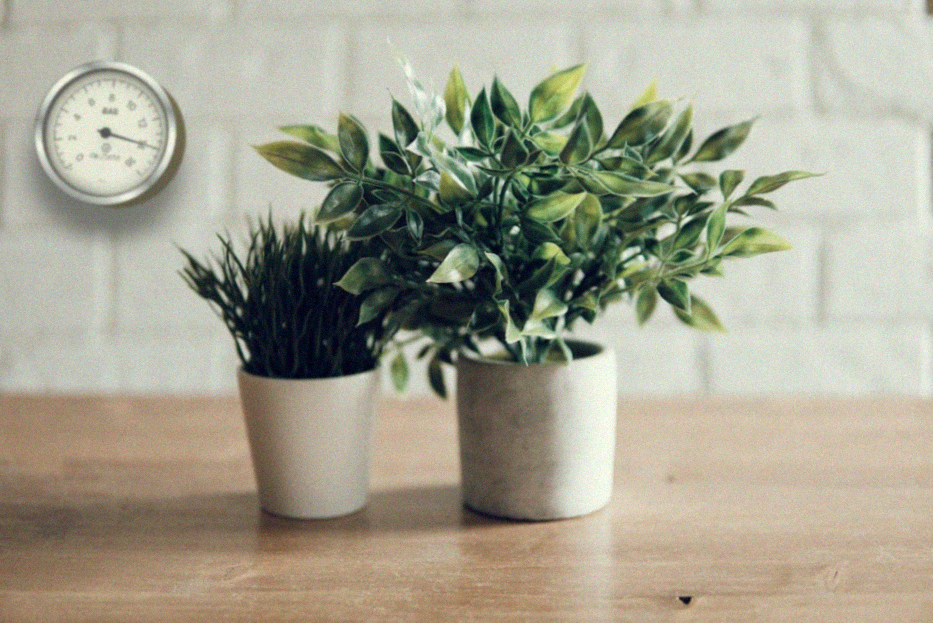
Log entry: 14 bar
